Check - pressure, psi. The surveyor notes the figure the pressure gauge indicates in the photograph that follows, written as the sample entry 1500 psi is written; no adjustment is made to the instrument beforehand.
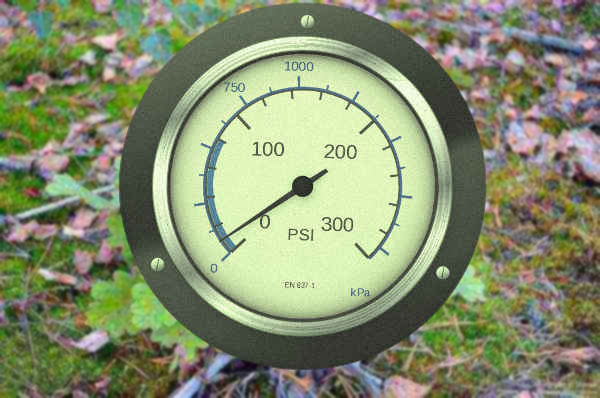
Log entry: 10 psi
